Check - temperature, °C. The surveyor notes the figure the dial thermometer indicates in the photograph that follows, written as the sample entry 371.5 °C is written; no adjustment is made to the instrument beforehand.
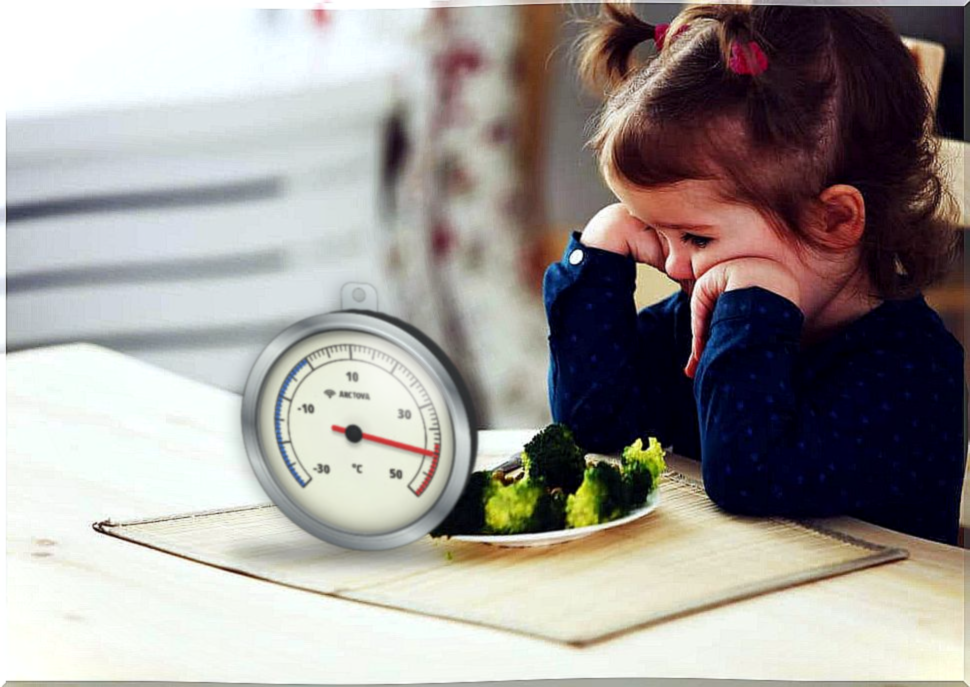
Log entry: 40 °C
